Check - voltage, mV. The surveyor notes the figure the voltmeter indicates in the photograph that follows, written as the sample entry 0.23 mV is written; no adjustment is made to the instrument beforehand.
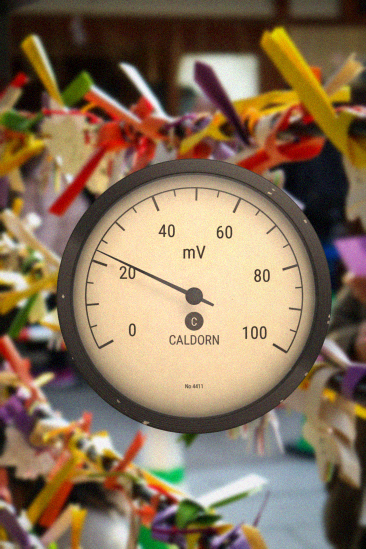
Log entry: 22.5 mV
